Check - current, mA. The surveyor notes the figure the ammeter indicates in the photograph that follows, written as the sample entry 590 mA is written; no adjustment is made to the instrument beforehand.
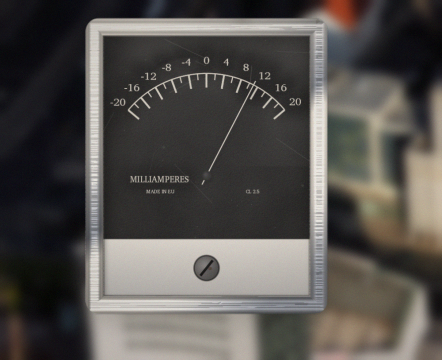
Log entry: 11 mA
